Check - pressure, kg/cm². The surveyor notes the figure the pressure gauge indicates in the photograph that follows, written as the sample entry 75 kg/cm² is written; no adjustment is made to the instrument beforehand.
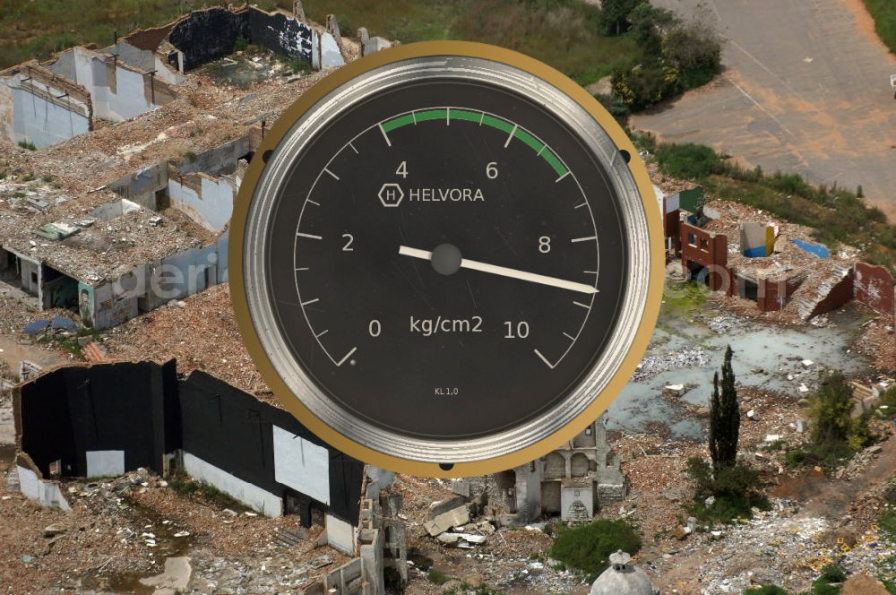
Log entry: 8.75 kg/cm²
